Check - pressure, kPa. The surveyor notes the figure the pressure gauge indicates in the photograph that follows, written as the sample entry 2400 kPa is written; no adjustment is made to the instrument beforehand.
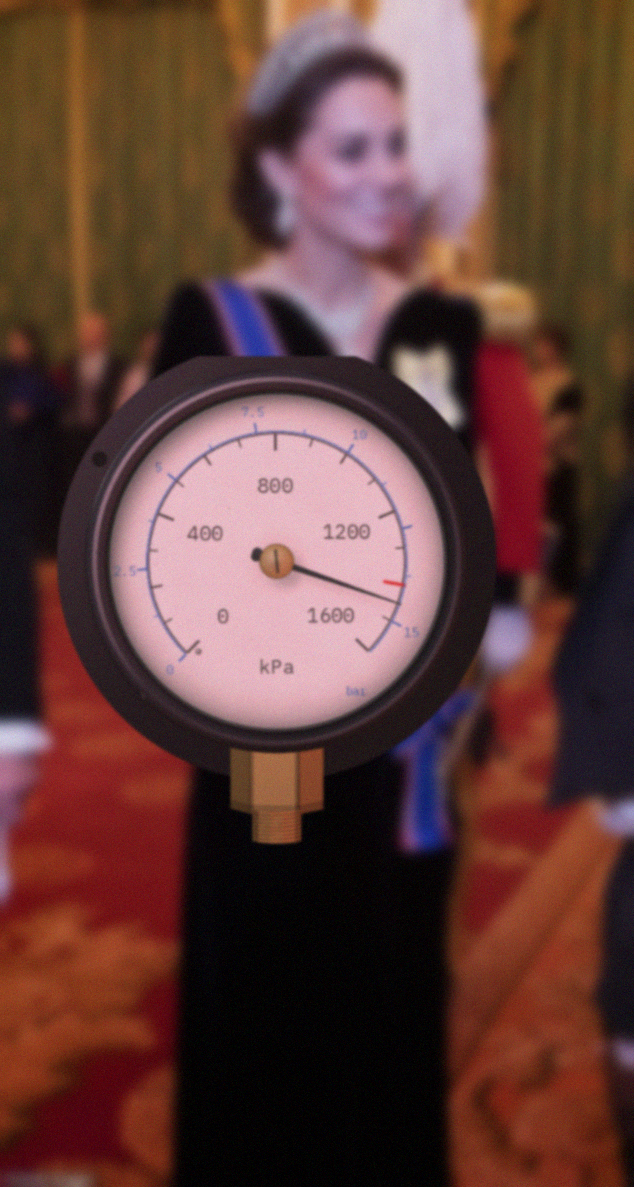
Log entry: 1450 kPa
